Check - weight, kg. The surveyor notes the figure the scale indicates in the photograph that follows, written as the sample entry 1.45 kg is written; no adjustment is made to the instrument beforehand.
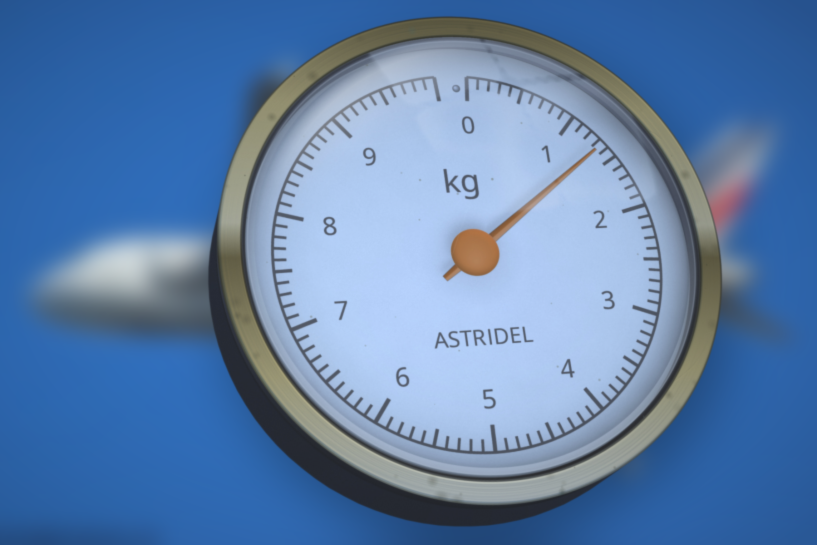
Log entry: 1.35 kg
